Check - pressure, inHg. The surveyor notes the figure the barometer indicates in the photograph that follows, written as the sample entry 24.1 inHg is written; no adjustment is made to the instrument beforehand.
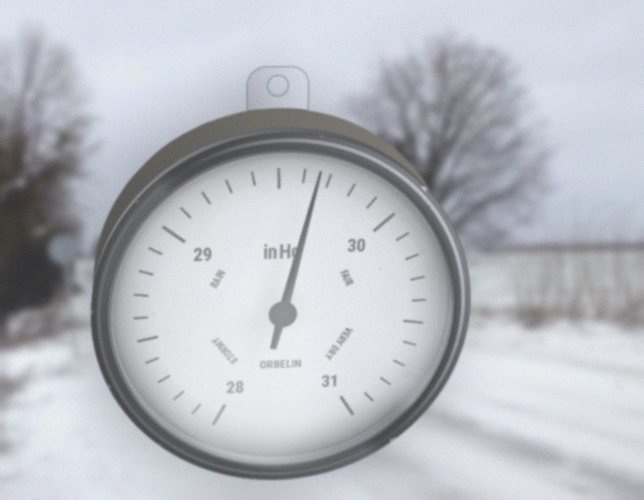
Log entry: 29.65 inHg
